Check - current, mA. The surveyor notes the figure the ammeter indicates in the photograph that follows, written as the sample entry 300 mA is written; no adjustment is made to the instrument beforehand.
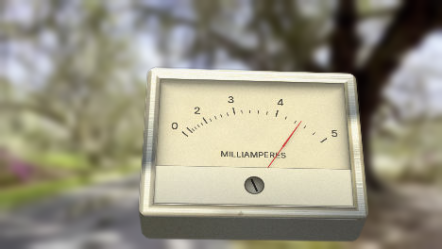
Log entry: 4.5 mA
